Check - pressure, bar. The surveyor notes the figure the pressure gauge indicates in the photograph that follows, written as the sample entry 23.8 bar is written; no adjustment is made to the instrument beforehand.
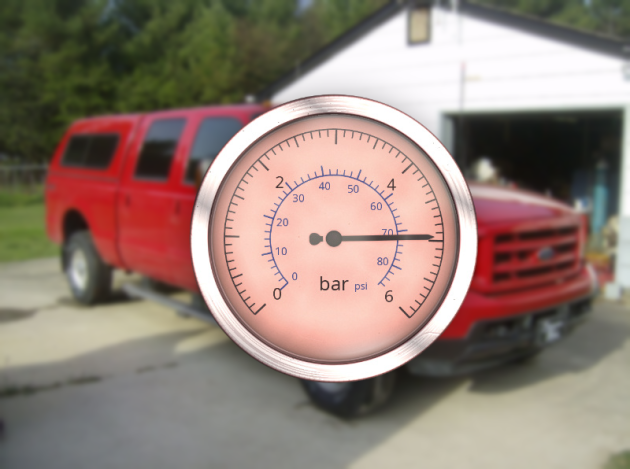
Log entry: 4.95 bar
